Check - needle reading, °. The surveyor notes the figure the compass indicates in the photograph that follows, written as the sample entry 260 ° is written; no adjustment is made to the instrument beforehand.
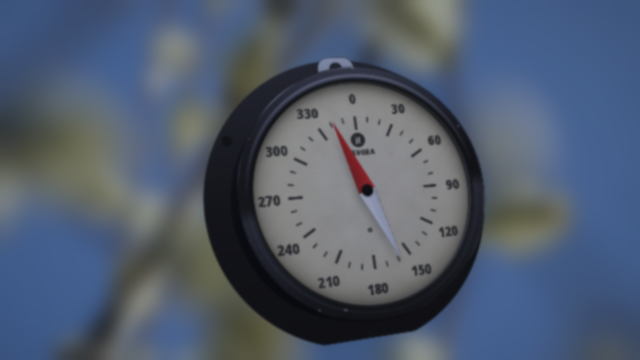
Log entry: 340 °
